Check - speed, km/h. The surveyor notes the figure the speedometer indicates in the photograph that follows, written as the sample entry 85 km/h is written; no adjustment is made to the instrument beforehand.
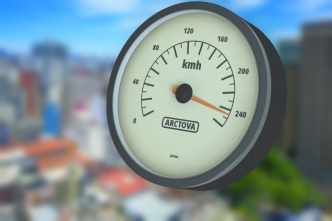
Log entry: 245 km/h
